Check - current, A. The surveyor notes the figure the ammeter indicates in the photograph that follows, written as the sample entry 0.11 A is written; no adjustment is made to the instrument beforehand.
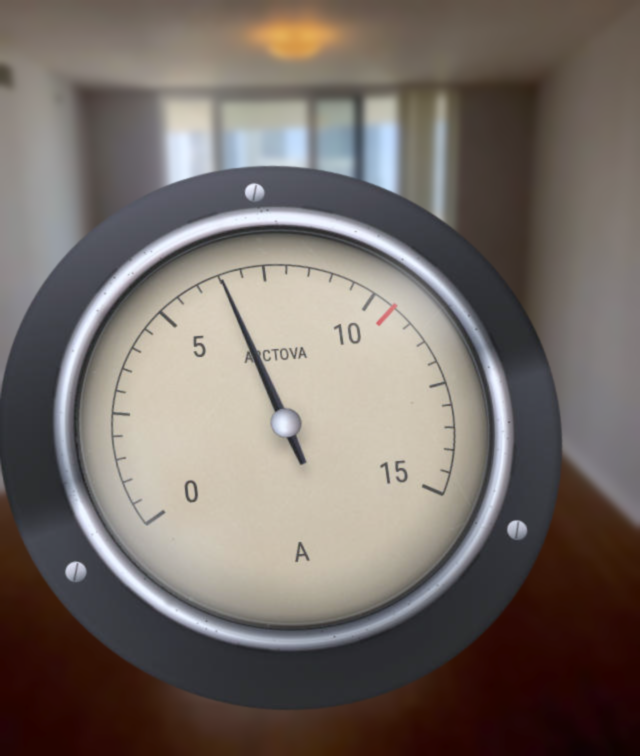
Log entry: 6.5 A
